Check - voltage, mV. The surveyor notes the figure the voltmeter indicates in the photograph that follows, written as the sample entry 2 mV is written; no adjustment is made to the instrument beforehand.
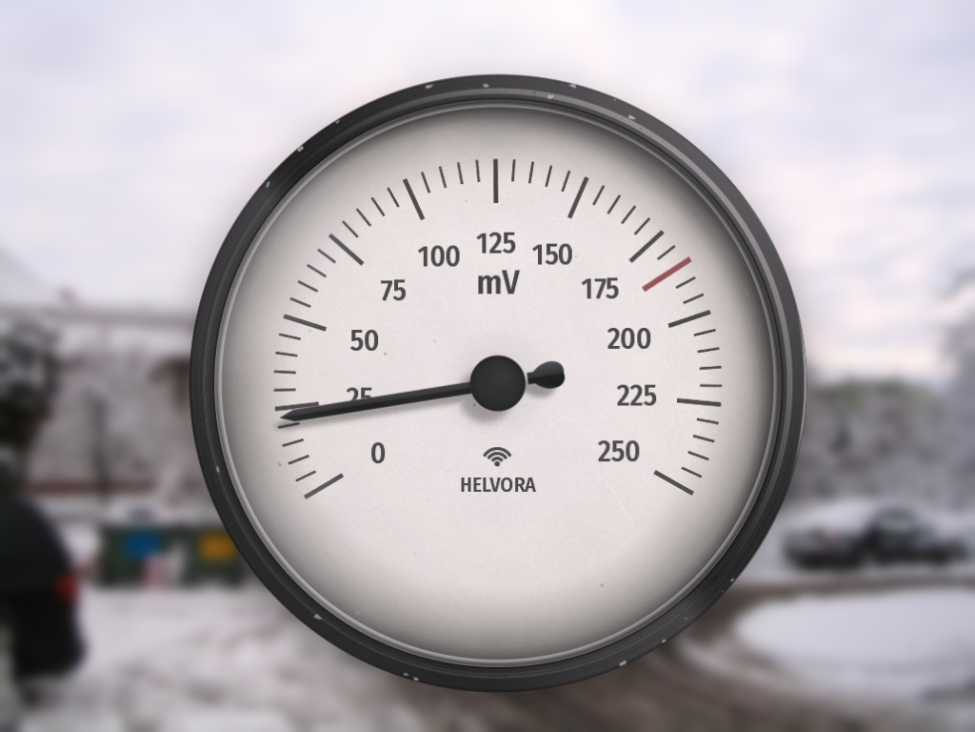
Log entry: 22.5 mV
